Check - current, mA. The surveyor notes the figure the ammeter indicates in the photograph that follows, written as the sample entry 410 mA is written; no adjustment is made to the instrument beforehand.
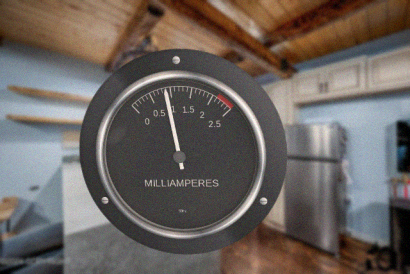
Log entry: 0.9 mA
